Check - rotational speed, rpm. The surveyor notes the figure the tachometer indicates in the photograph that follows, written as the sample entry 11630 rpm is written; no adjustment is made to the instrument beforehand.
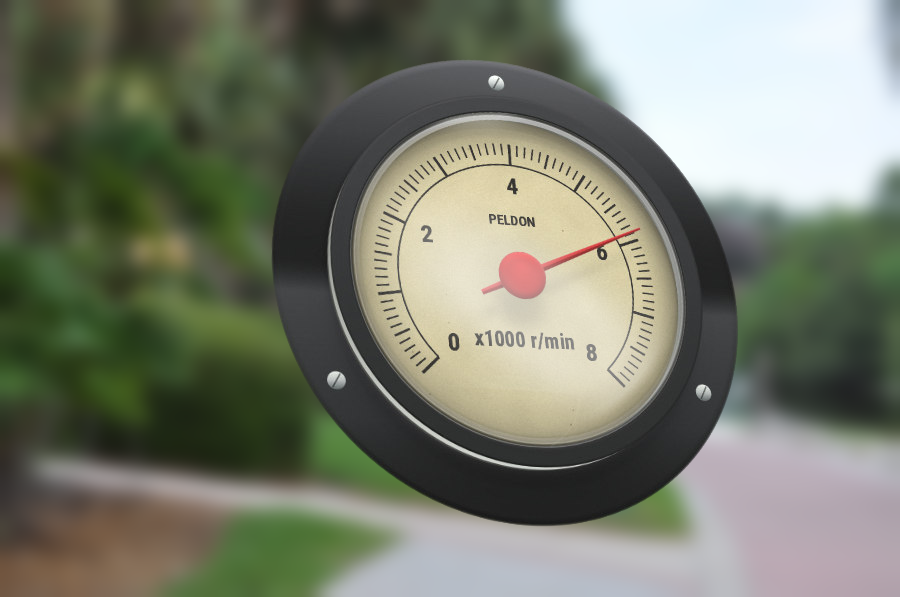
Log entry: 5900 rpm
